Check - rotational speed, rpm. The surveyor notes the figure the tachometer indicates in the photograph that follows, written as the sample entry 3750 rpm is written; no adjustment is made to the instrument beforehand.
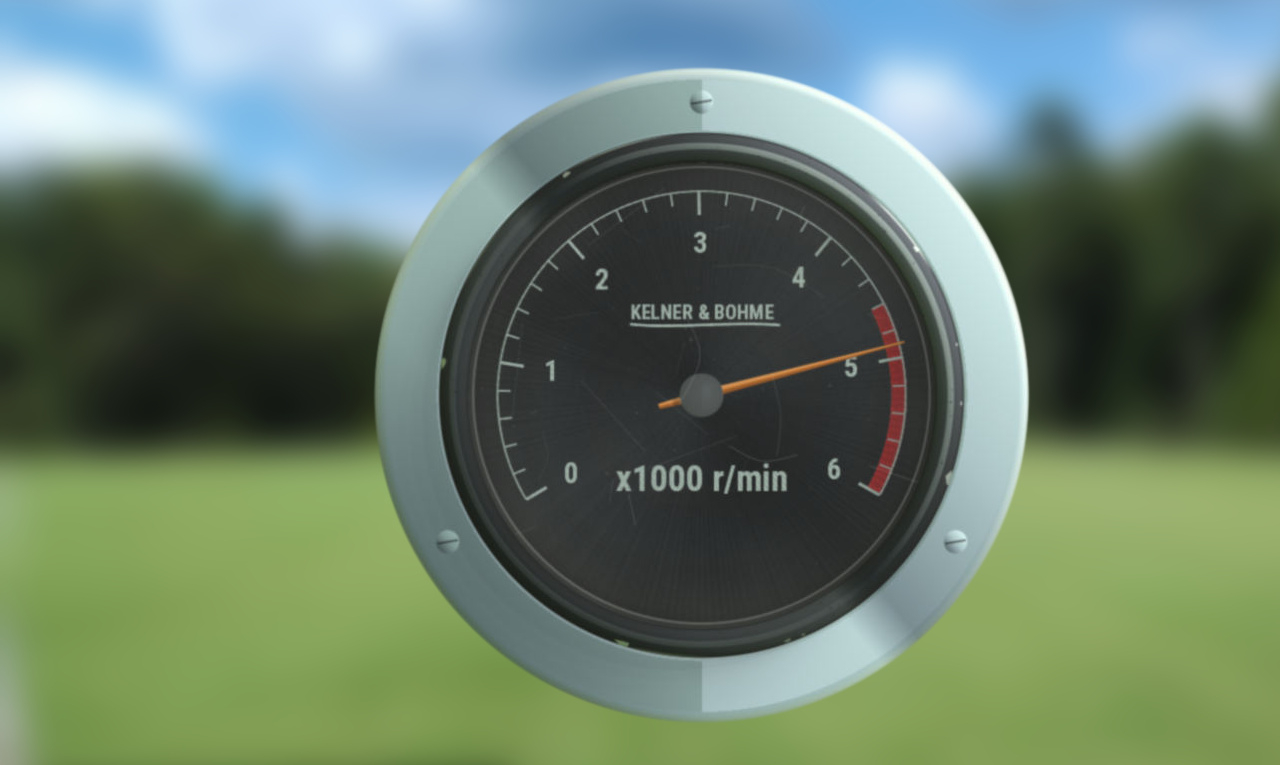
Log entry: 4900 rpm
